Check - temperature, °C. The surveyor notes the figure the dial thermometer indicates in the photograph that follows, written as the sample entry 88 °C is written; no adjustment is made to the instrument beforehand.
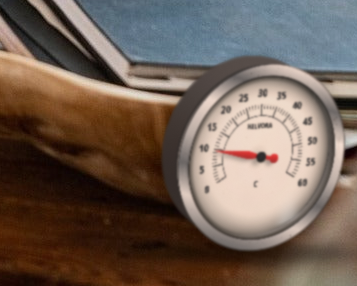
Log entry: 10 °C
